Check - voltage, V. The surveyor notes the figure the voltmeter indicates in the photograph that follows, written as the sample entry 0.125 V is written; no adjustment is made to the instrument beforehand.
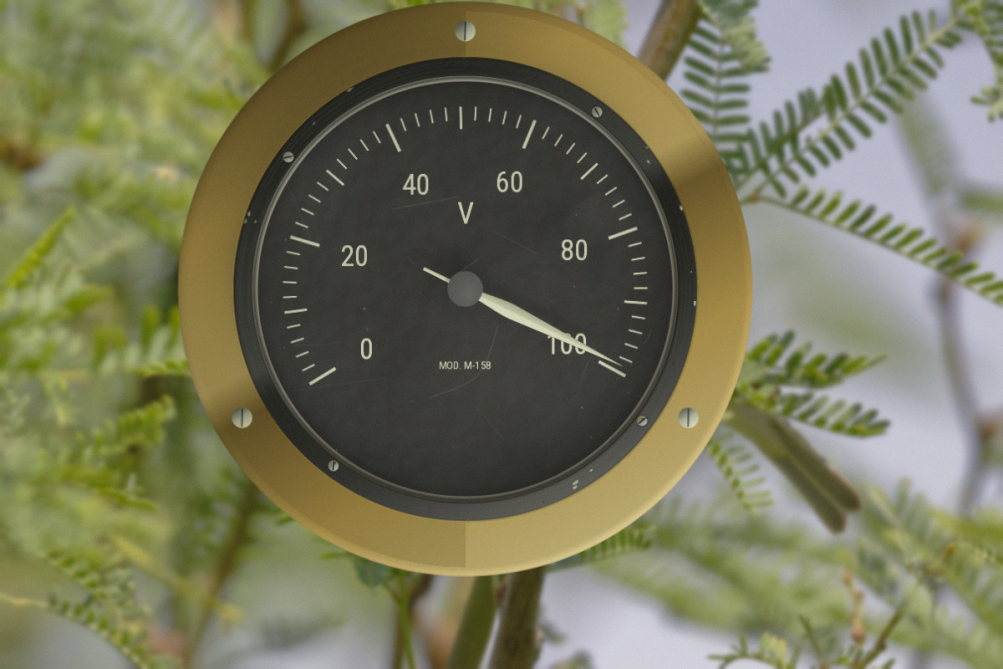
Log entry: 99 V
